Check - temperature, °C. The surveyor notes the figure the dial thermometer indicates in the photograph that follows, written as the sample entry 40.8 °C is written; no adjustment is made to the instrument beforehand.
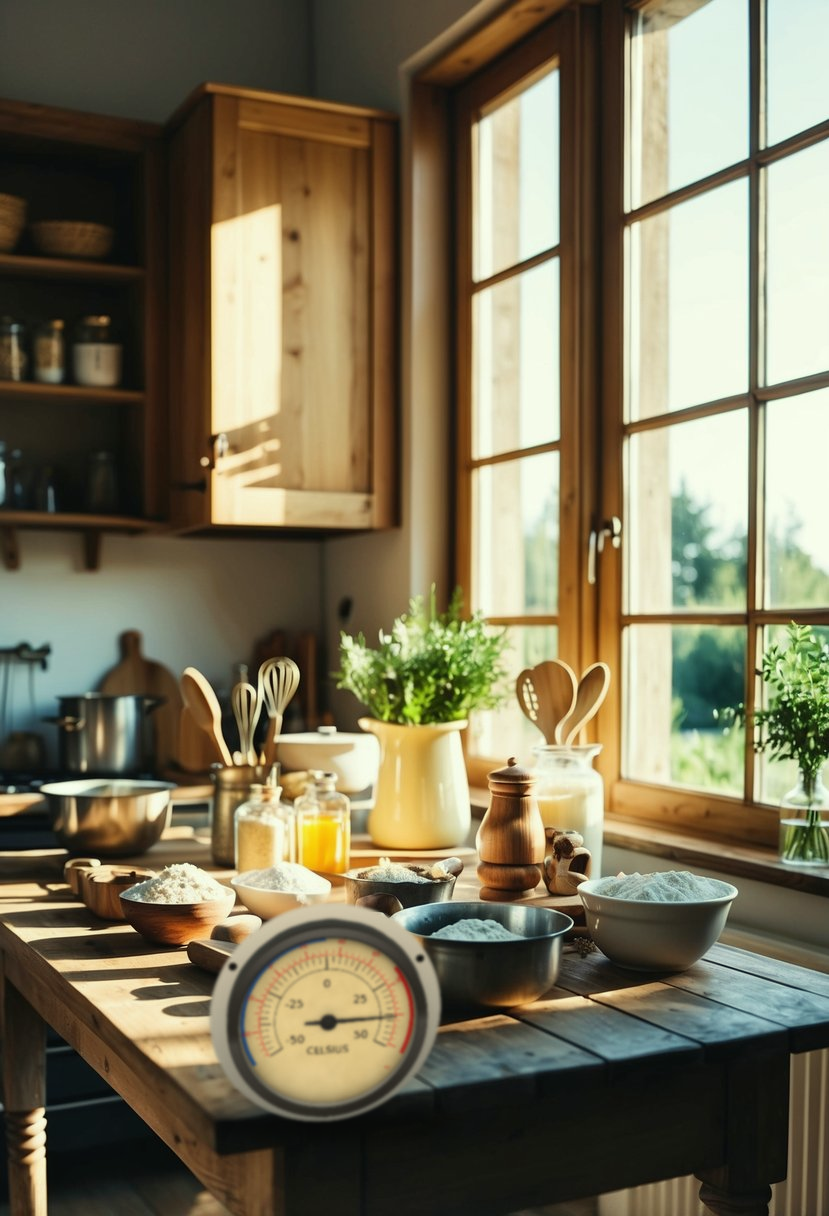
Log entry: 37.5 °C
